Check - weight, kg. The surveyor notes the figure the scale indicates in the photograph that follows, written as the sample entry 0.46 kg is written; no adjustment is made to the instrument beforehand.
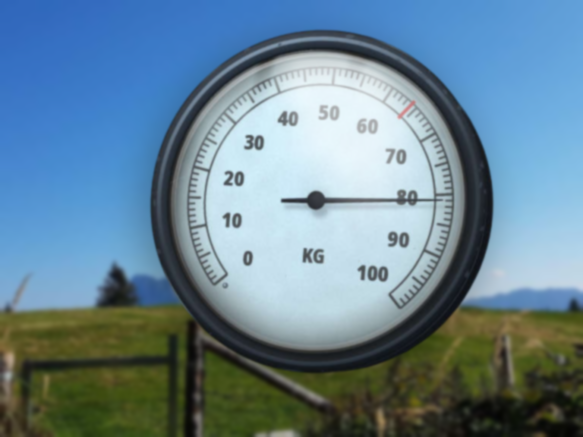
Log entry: 81 kg
